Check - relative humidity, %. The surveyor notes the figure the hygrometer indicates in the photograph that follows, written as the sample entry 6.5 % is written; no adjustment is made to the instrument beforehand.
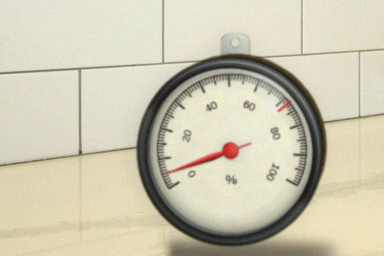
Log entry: 5 %
